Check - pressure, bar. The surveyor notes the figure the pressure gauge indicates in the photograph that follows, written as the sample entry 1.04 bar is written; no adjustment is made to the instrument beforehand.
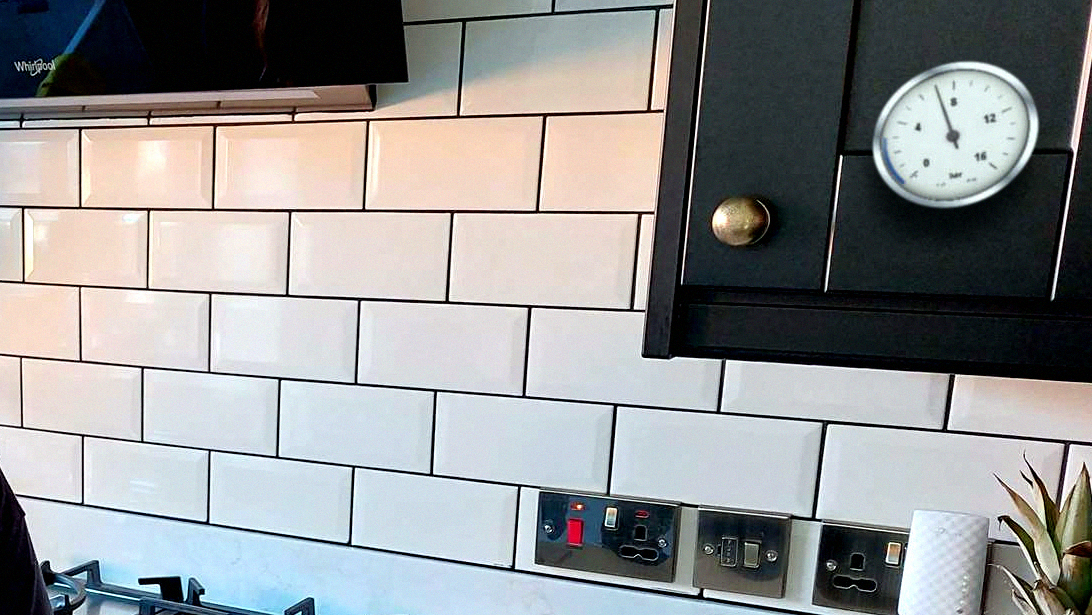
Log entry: 7 bar
